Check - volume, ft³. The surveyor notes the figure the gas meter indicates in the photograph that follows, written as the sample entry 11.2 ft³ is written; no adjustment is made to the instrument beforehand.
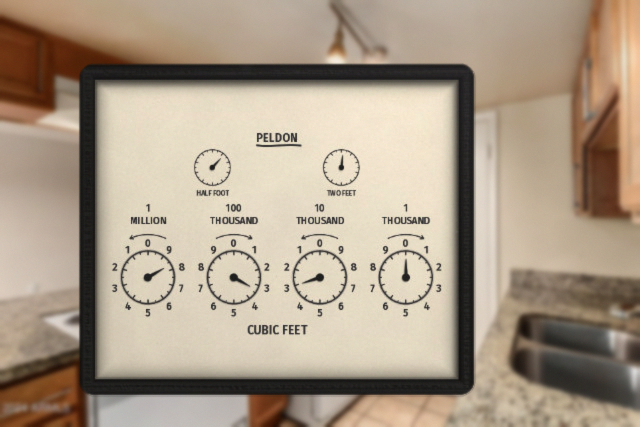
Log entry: 833000 ft³
